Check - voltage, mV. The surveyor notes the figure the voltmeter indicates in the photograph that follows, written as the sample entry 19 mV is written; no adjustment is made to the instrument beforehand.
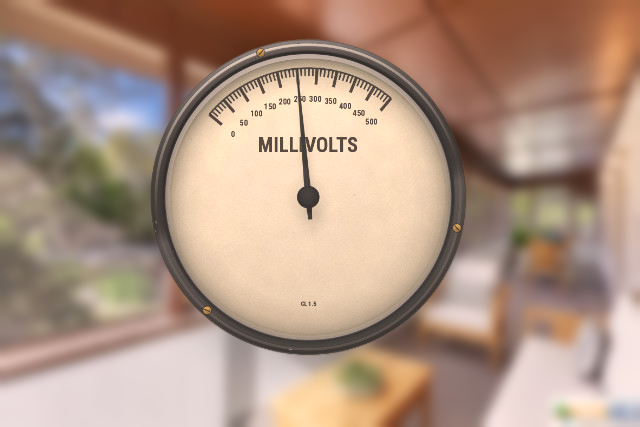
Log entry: 250 mV
